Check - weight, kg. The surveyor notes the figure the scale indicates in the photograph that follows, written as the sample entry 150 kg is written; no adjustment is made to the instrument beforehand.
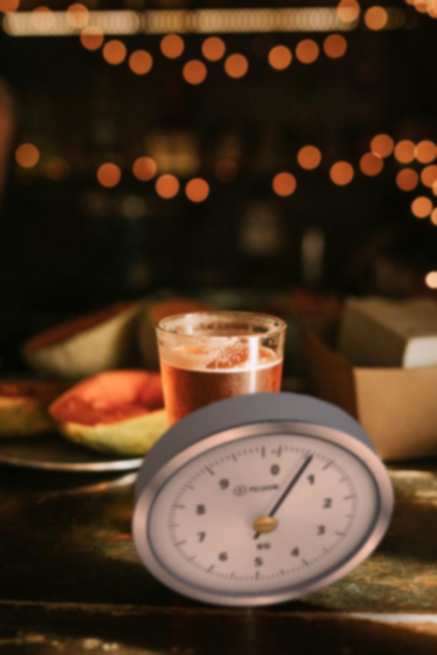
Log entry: 0.5 kg
